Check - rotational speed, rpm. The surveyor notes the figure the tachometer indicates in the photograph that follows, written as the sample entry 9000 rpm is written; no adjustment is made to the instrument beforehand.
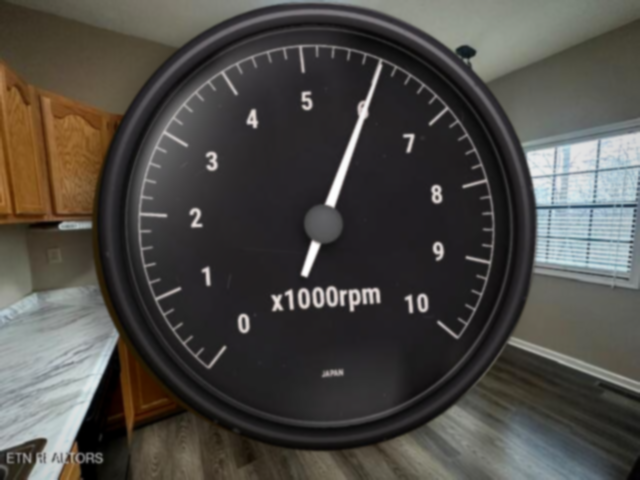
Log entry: 6000 rpm
